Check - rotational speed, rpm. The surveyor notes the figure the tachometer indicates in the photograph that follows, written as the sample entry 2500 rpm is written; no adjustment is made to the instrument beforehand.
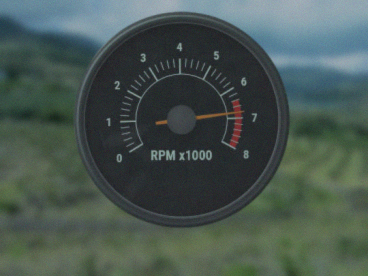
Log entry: 6800 rpm
